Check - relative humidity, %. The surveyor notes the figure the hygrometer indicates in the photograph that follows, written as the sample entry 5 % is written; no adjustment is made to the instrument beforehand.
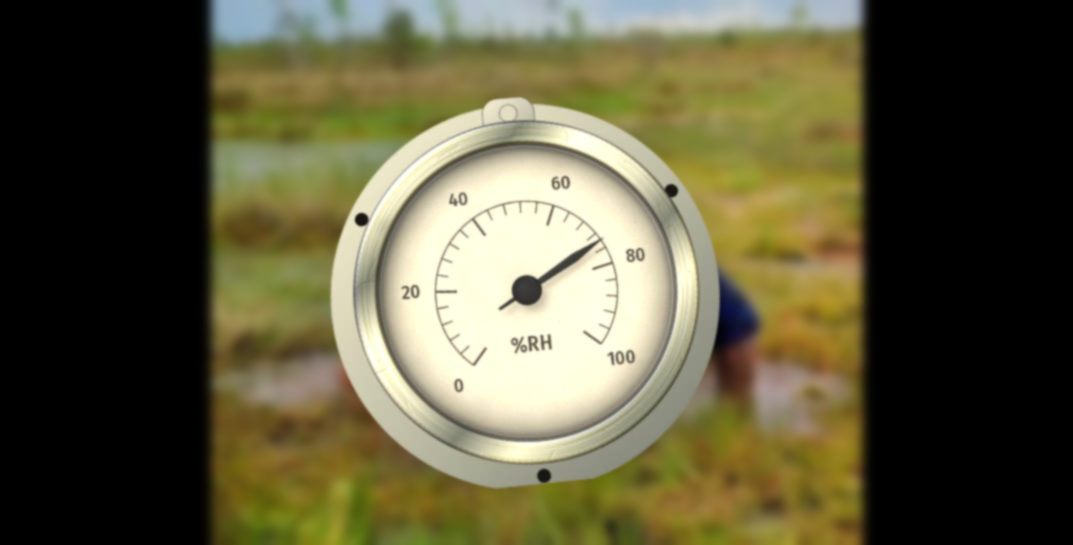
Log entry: 74 %
